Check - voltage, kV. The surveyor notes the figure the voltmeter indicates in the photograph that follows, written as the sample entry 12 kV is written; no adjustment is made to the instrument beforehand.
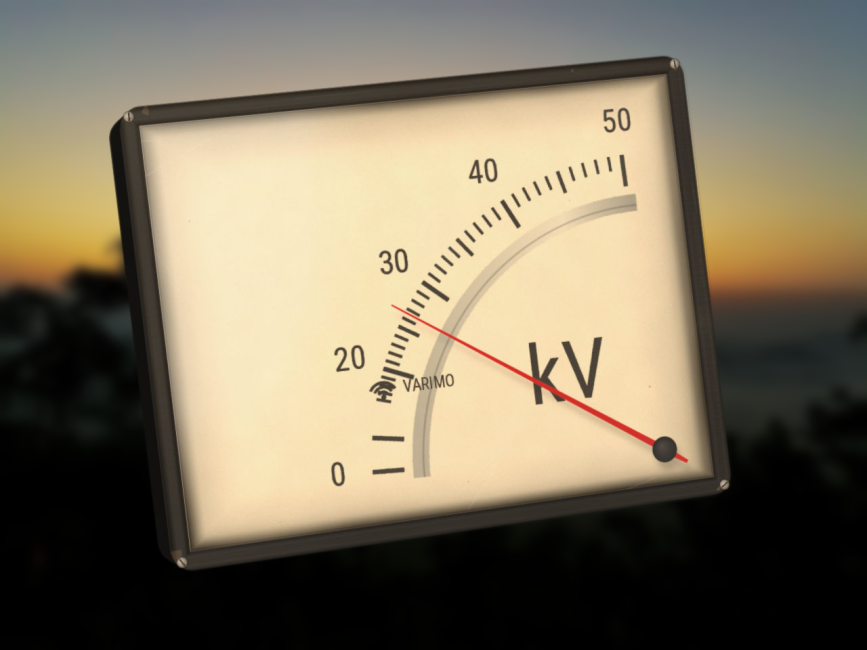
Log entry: 26.5 kV
